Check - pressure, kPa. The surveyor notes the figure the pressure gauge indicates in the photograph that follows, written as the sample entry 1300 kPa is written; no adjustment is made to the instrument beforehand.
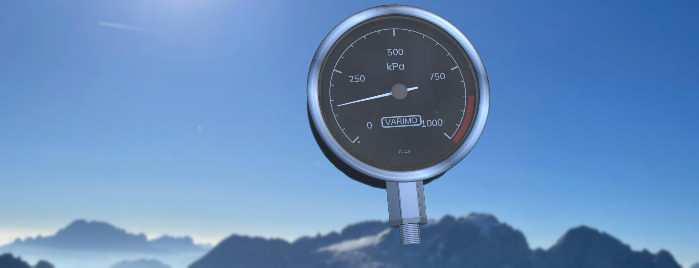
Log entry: 125 kPa
